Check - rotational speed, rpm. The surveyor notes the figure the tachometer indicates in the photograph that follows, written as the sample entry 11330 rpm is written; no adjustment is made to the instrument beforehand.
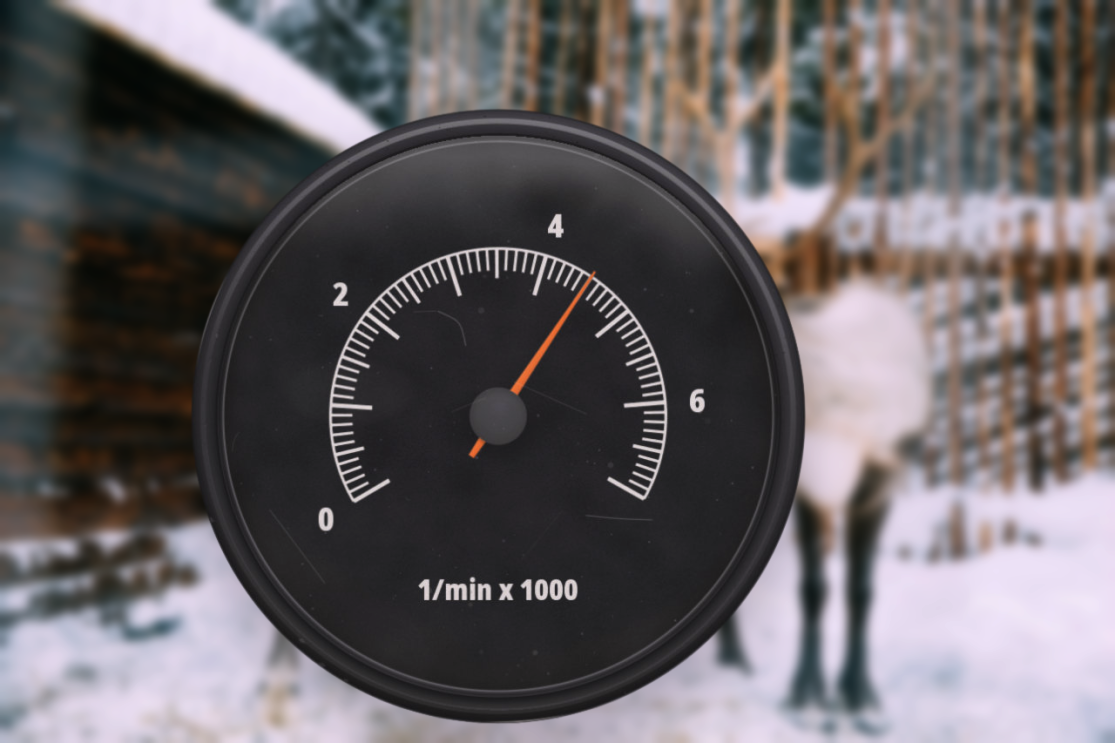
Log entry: 4500 rpm
